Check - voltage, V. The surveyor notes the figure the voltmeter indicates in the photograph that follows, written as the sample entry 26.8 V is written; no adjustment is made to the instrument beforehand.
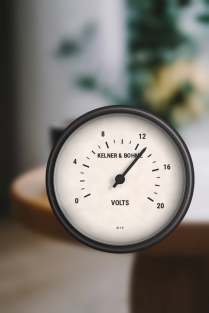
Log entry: 13 V
